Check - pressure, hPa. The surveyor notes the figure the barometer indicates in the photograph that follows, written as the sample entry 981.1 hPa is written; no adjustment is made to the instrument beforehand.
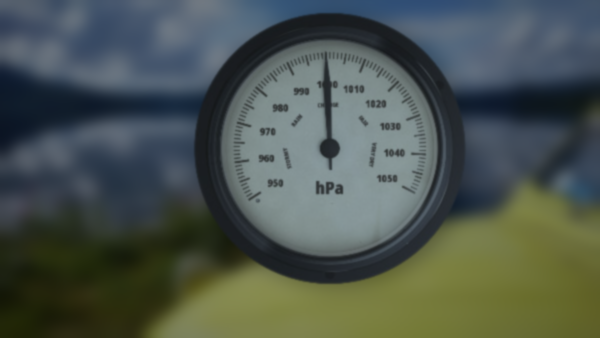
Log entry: 1000 hPa
